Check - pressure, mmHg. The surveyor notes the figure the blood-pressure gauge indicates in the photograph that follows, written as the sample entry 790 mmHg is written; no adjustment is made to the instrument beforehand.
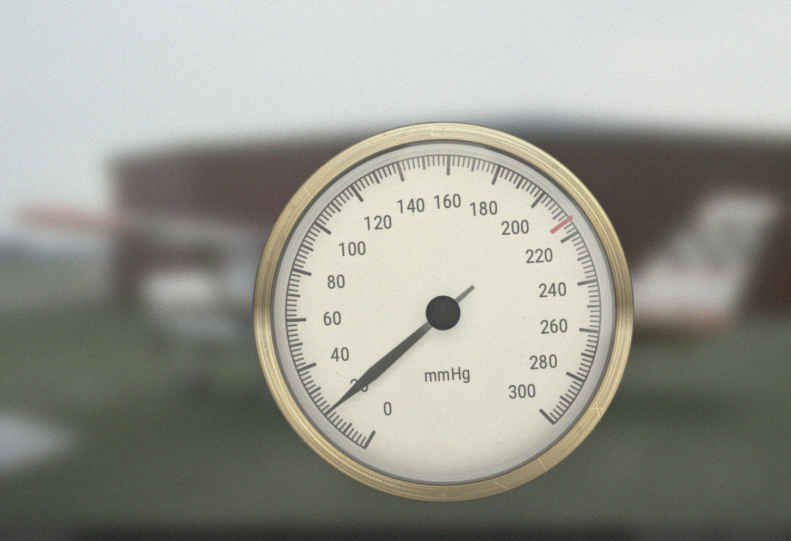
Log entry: 20 mmHg
